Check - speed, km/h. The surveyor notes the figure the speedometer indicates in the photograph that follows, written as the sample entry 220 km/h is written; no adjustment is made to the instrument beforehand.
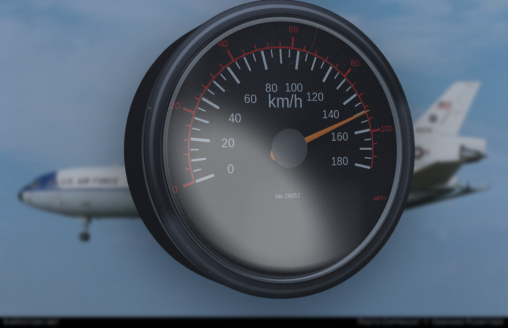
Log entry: 150 km/h
